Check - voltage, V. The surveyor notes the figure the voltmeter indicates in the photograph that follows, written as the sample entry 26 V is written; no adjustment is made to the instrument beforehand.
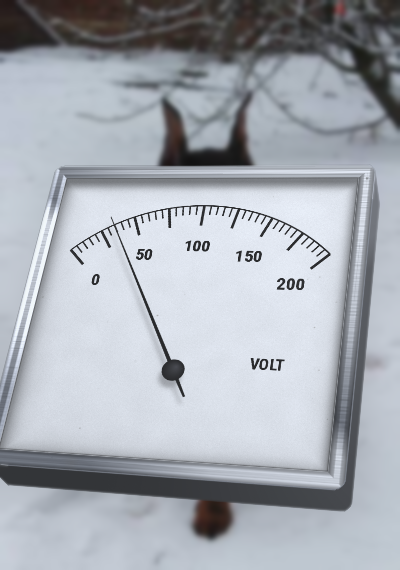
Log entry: 35 V
